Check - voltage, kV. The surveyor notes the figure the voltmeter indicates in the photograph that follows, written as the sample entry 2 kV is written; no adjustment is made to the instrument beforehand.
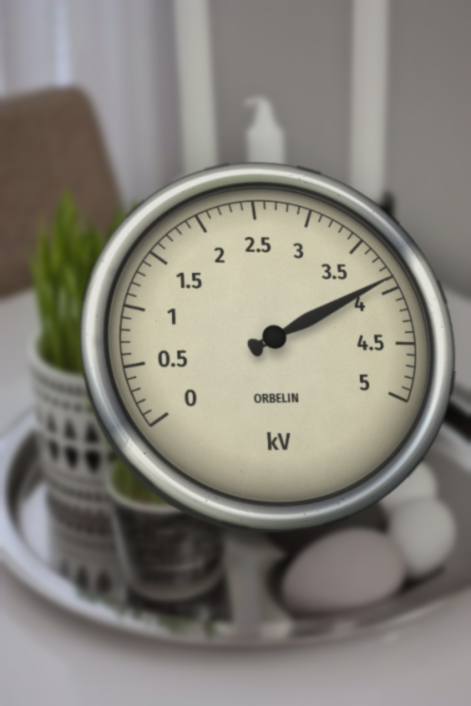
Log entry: 3.9 kV
